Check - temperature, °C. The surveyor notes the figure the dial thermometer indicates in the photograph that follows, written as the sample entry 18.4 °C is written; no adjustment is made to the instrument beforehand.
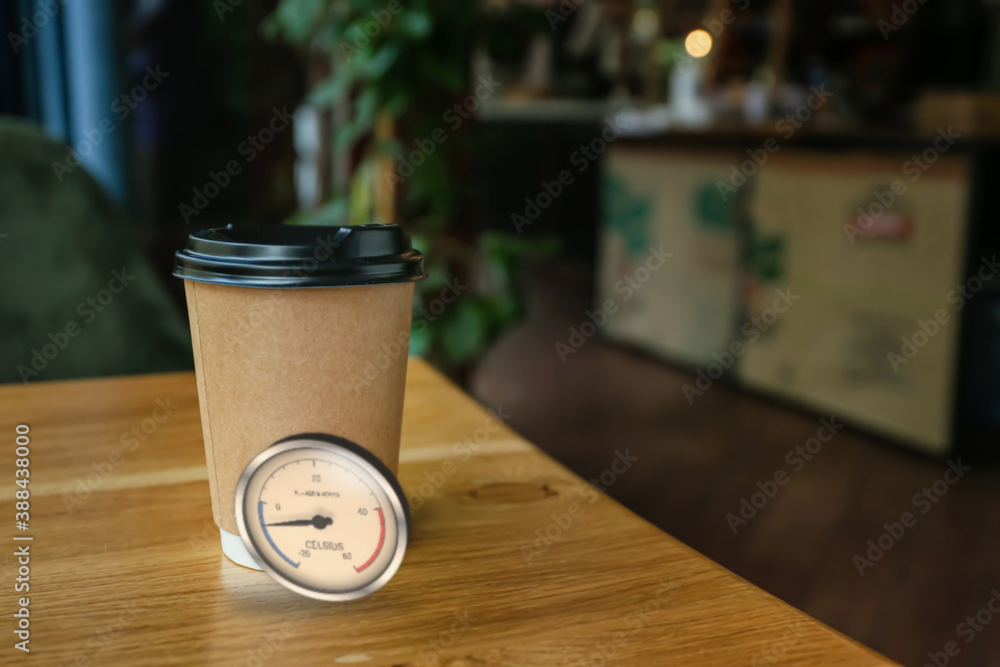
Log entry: -6 °C
